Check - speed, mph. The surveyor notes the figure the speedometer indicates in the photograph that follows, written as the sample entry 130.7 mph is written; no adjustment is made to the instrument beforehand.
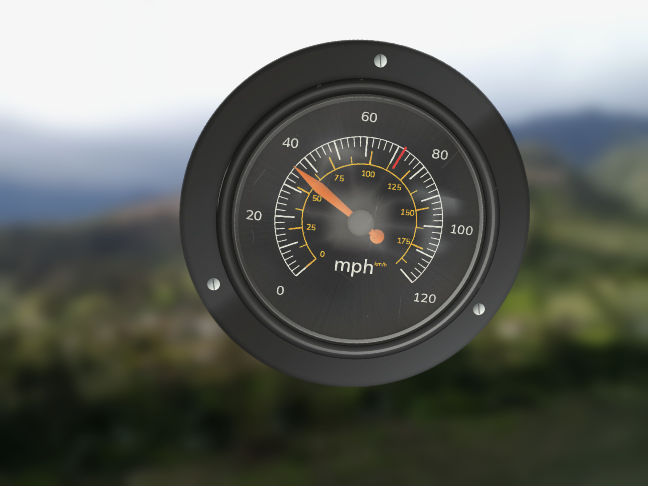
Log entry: 36 mph
